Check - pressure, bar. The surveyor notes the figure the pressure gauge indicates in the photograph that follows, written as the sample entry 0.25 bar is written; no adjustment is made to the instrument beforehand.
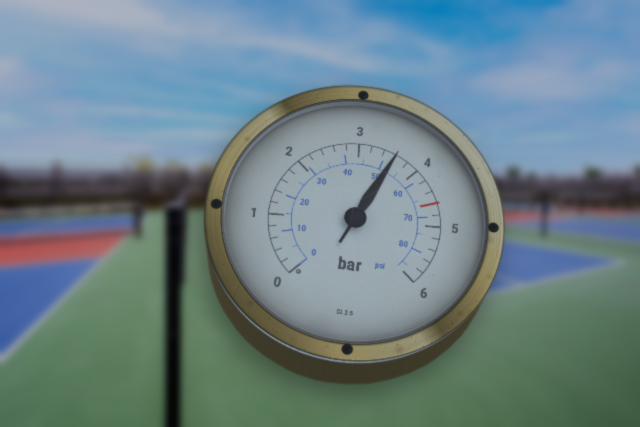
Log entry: 3.6 bar
